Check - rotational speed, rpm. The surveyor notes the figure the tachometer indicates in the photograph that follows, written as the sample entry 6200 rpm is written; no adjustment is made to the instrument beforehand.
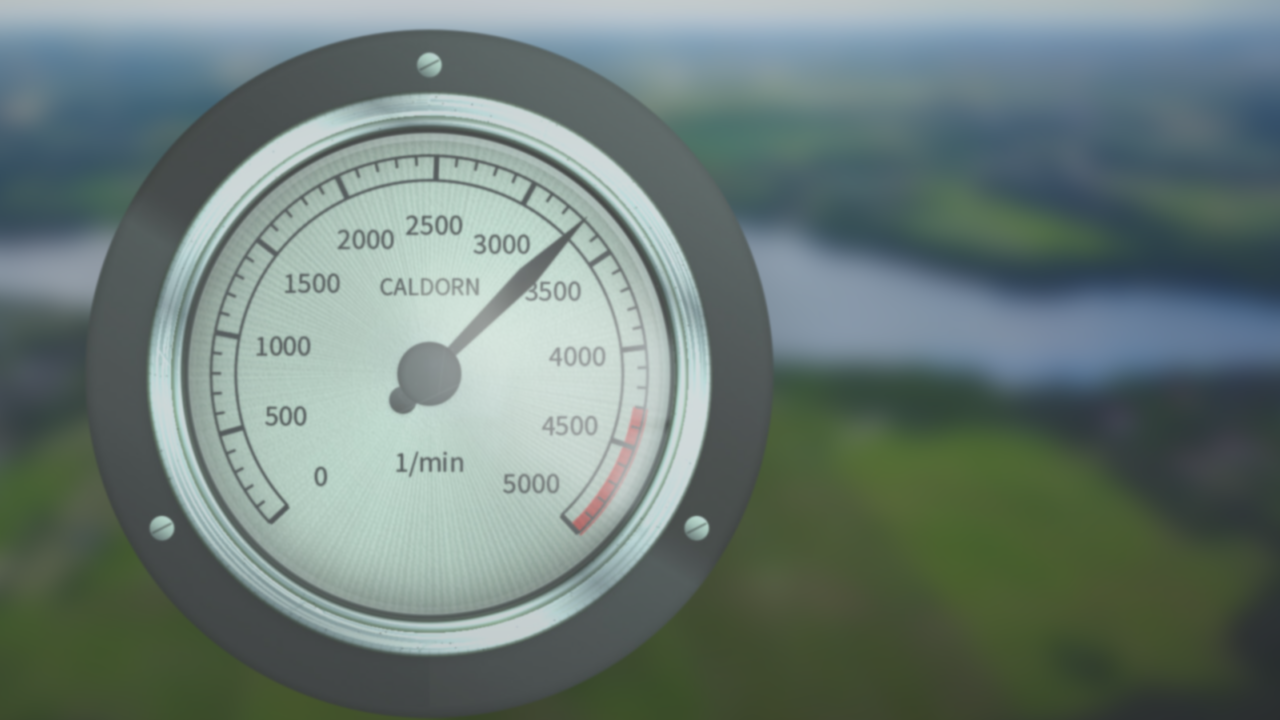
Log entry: 3300 rpm
